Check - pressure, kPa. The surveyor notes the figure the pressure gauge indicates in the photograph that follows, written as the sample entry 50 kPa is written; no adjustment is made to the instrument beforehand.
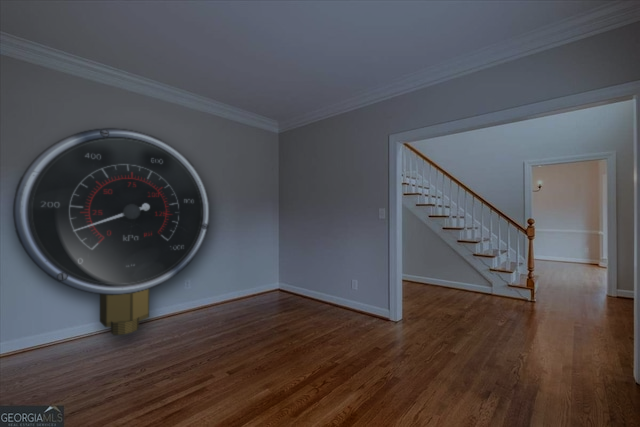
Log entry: 100 kPa
